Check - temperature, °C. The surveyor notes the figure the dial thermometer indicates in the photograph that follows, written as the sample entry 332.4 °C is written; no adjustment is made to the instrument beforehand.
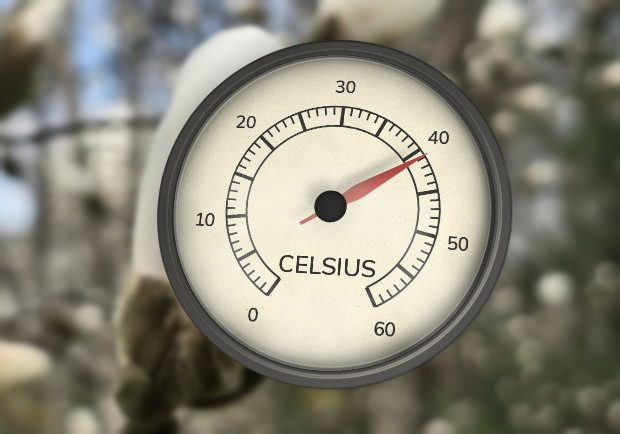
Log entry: 41 °C
